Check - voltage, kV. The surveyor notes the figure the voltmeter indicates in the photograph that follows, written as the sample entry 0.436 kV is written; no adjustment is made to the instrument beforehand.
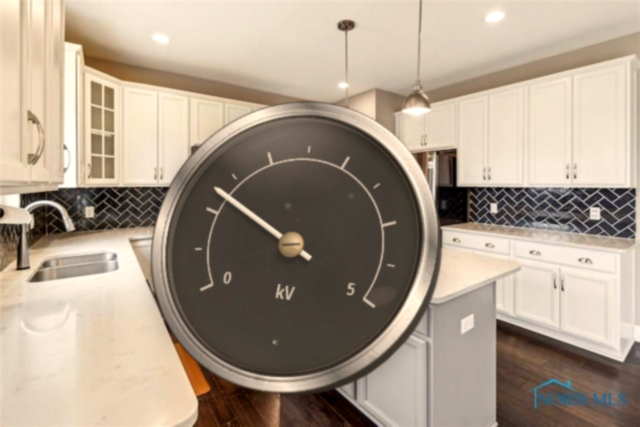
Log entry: 1.25 kV
